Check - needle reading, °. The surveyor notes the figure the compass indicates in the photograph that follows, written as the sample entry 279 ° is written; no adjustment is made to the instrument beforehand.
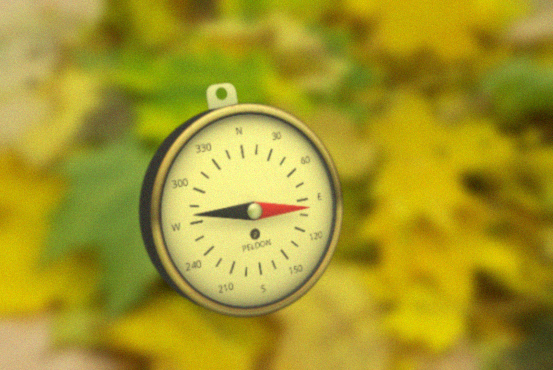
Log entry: 97.5 °
